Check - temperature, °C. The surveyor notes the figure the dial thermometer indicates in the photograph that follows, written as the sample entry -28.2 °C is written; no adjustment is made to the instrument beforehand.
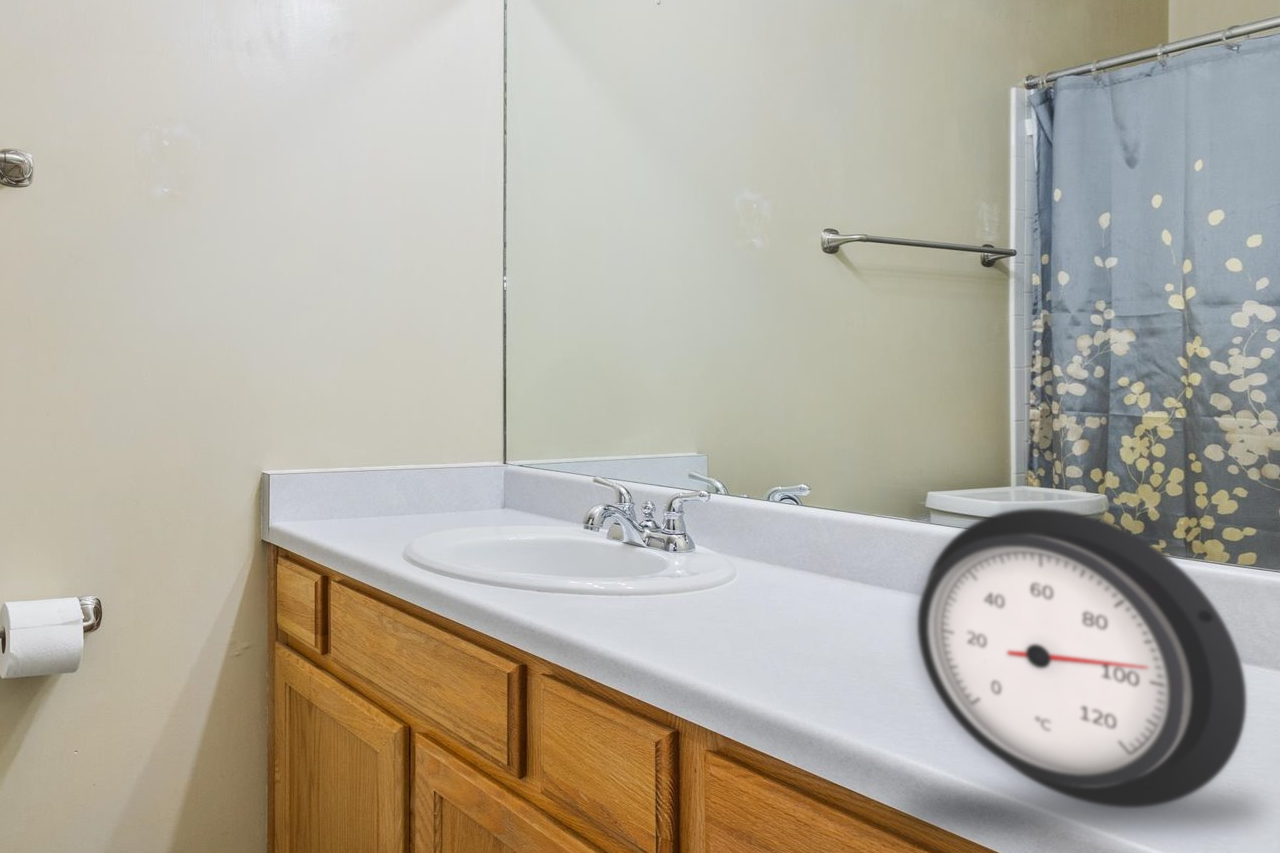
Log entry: 96 °C
